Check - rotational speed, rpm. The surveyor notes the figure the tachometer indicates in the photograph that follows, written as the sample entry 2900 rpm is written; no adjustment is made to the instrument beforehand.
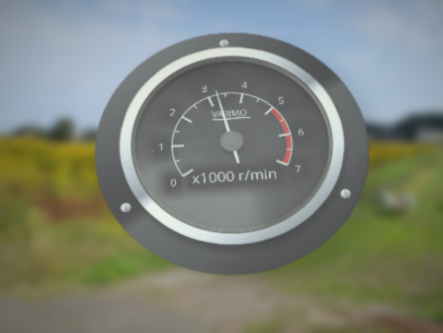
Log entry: 3250 rpm
